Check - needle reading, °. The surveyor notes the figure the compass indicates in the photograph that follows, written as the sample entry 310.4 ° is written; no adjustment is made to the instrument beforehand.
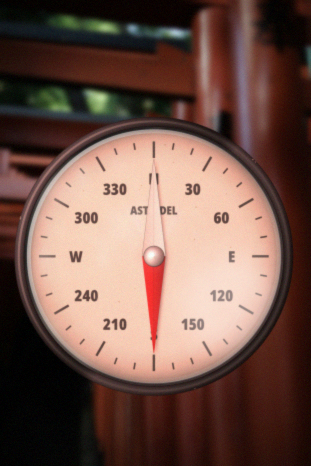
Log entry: 180 °
